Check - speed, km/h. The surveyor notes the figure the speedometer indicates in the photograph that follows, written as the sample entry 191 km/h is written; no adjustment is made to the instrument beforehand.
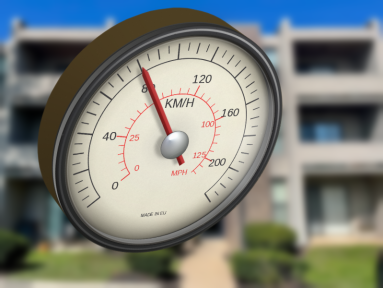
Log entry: 80 km/h
